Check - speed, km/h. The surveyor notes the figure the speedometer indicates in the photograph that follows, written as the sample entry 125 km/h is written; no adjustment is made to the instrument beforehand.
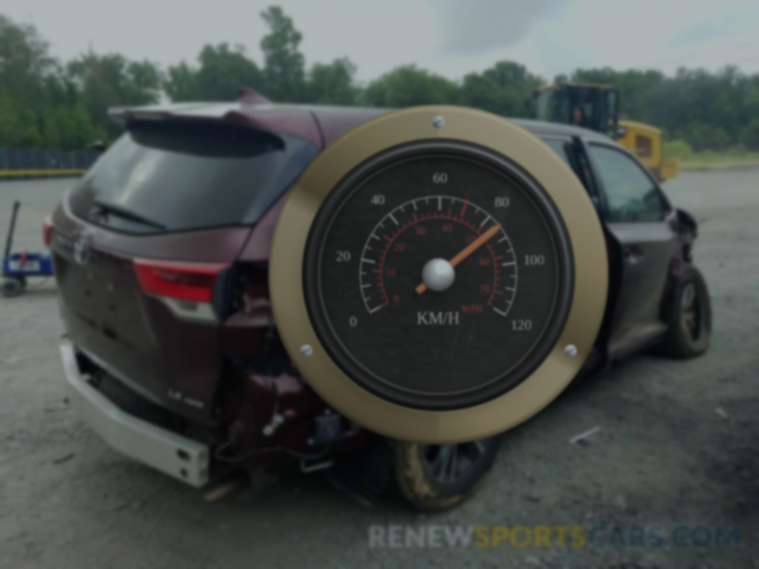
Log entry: 85 km/h
